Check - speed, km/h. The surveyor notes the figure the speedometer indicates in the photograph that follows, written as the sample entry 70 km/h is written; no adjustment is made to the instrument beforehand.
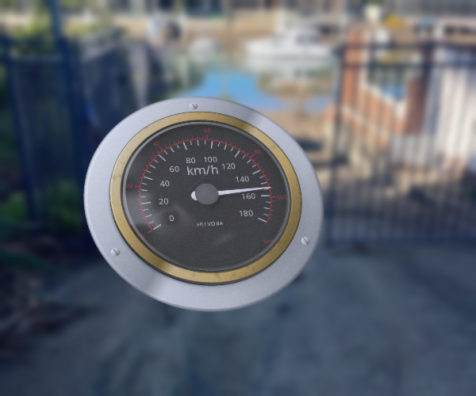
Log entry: 155 km/h
